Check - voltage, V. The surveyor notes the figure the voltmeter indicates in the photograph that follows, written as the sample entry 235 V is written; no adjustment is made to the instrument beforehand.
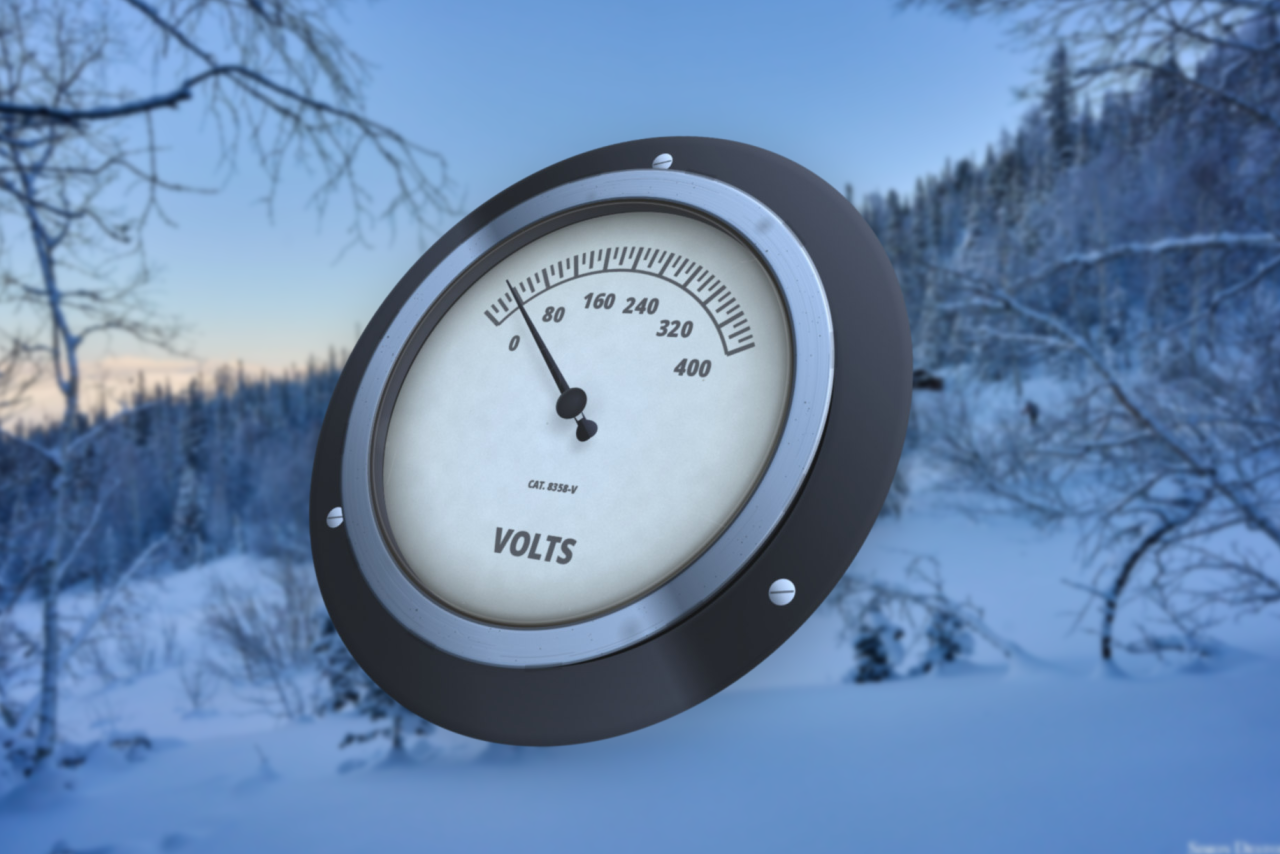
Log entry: 40 V
